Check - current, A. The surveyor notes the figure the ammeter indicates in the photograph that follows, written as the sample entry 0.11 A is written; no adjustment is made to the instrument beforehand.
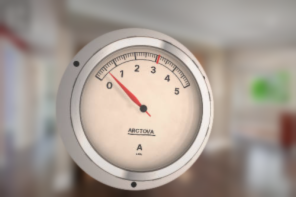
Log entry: 0.5 A
